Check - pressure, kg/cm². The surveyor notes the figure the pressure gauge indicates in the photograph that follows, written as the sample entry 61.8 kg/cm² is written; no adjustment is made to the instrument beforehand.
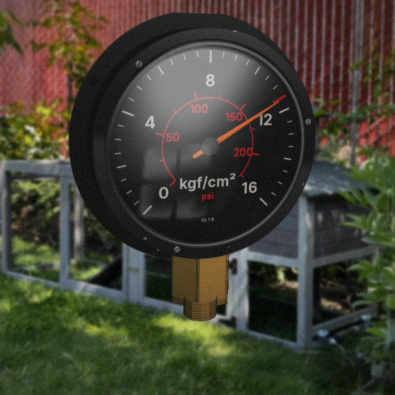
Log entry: 11.5 kg/cm²
